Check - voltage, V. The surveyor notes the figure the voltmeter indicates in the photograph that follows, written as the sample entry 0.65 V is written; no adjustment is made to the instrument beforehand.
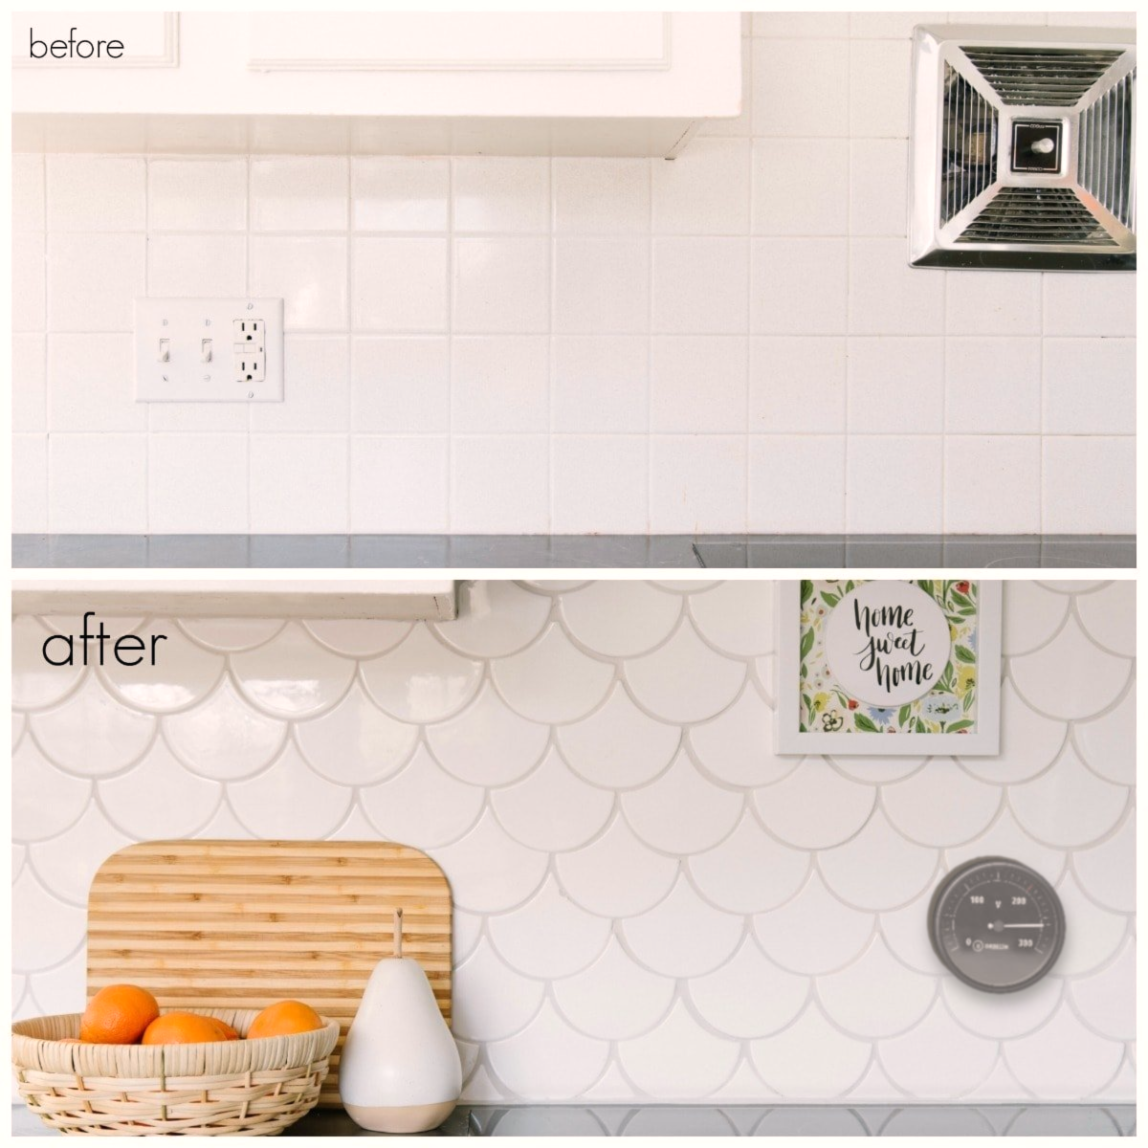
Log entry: 260 V
